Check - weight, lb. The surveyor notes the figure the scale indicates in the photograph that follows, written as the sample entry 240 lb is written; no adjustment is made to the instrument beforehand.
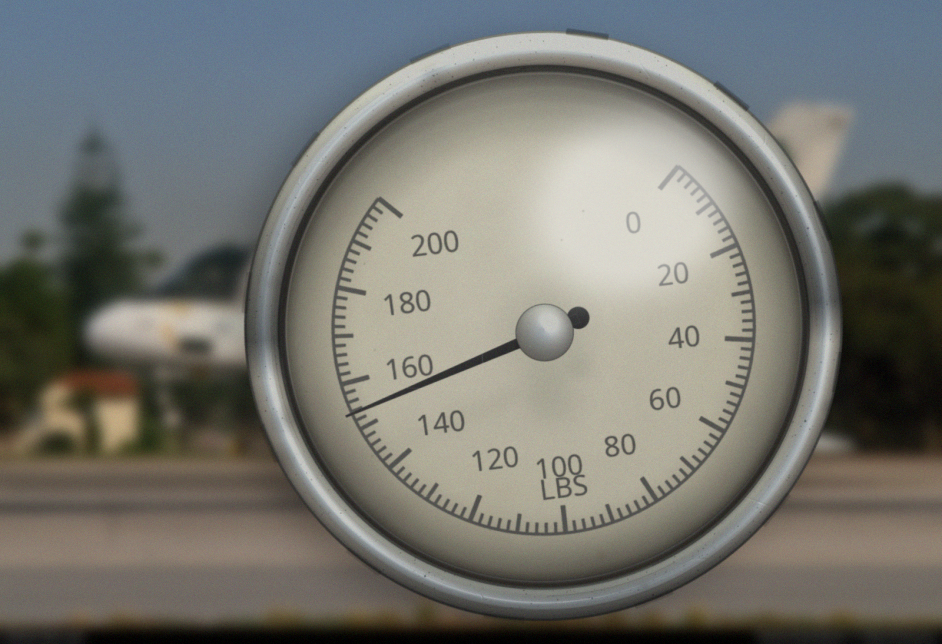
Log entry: 154 lb
